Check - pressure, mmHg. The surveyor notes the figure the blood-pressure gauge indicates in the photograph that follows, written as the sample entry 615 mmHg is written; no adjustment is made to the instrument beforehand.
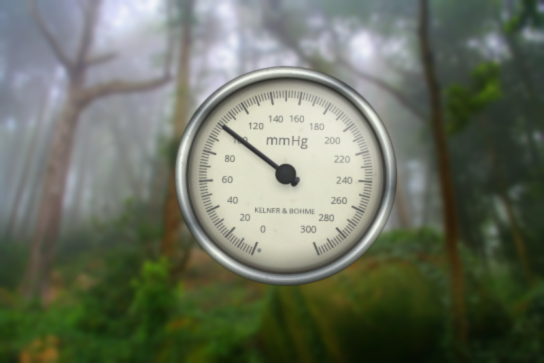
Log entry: 100 mmHg
